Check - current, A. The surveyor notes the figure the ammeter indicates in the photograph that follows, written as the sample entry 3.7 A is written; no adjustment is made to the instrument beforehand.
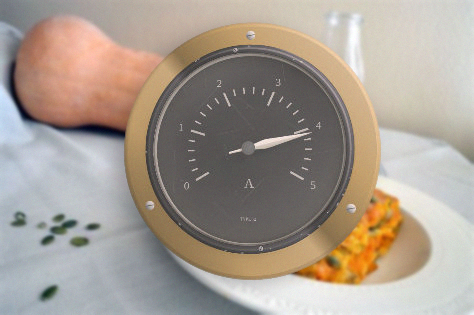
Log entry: 4.1 A
